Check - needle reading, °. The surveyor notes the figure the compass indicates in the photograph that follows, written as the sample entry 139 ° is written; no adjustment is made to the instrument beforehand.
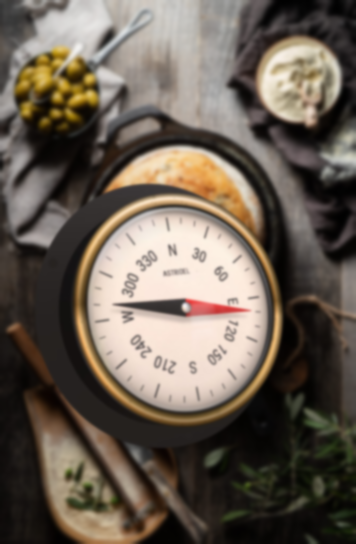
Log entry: 100 °
